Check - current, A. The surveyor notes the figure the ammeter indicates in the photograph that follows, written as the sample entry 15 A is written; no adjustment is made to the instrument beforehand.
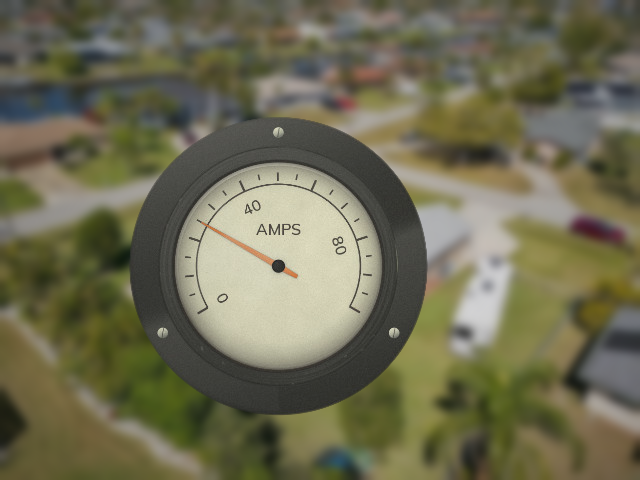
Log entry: 25 A
